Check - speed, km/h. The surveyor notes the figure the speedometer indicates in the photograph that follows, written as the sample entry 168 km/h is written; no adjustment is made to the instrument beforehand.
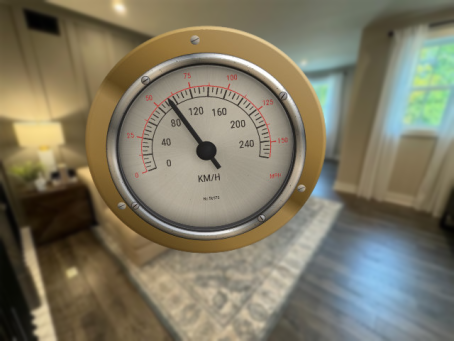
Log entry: 95 km/h
